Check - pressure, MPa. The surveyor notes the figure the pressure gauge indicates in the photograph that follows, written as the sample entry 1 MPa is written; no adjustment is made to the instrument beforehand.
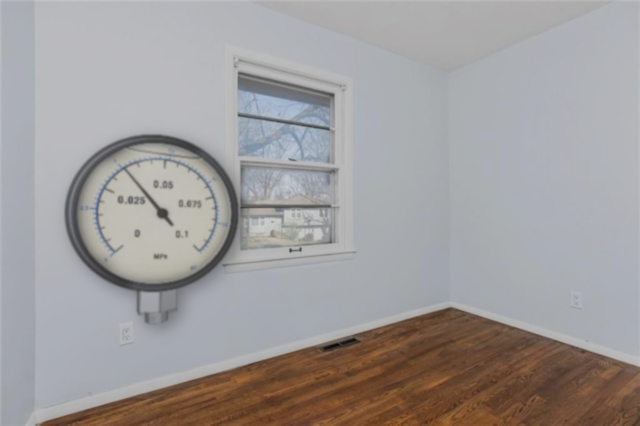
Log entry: 0.035 MPa
